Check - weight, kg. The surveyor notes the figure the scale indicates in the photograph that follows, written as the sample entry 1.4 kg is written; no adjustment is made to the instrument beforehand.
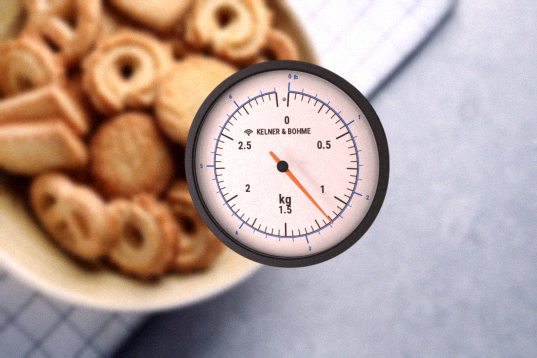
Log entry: 1.15 kg
